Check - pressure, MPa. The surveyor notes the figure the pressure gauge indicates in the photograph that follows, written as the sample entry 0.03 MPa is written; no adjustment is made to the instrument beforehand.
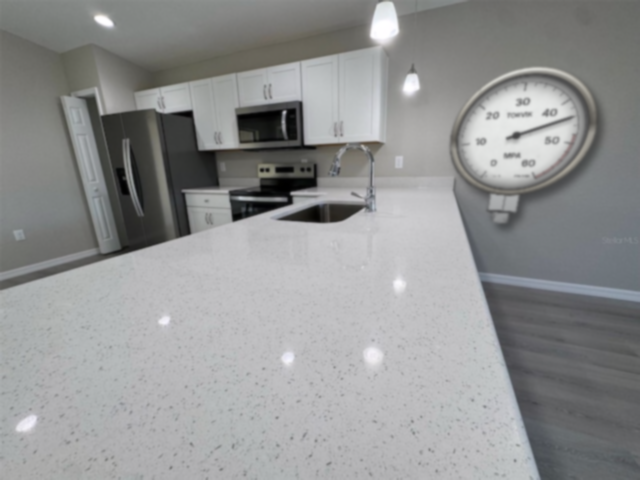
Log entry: 44 MPa
